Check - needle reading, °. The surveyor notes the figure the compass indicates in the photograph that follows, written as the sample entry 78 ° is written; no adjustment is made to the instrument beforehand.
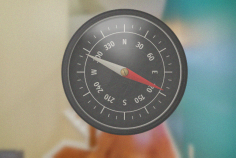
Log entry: 115 °
